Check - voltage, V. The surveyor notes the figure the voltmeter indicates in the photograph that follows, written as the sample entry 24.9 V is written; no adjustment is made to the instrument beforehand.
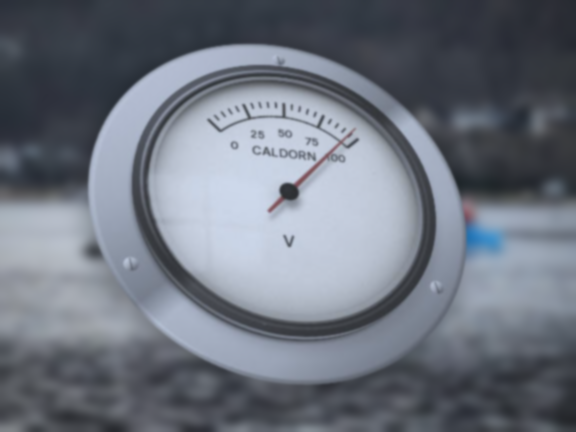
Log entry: 95 V
